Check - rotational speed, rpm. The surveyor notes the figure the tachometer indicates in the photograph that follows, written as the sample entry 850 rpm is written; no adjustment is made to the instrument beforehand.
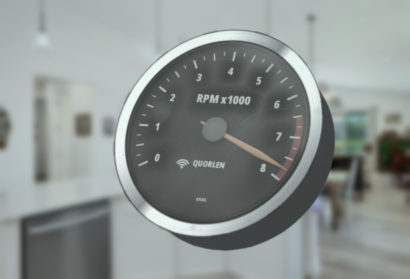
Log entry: 7750 rpm
